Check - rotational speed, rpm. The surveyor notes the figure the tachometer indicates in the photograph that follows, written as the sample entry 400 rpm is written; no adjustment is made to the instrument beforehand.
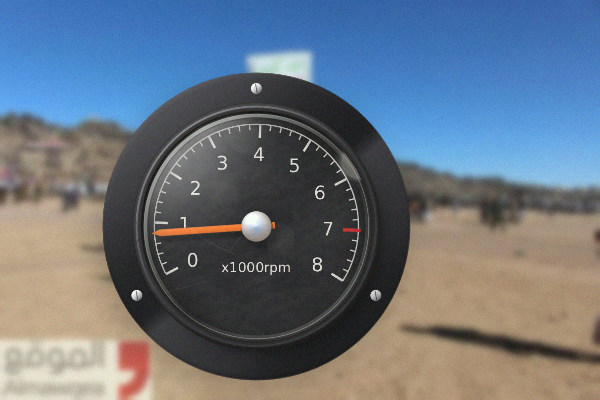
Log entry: 800 rpm
